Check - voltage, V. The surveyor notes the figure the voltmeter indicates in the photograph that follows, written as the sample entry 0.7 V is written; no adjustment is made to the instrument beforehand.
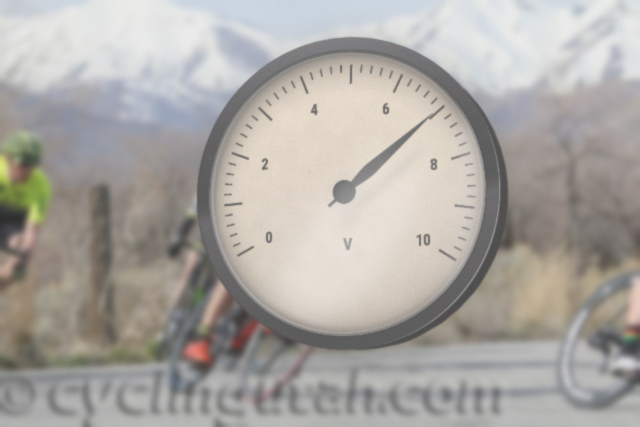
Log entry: 7 V
